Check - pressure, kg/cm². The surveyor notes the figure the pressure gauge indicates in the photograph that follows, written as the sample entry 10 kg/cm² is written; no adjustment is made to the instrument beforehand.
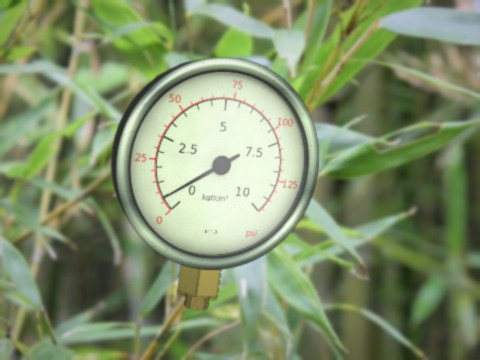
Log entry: 0.5 kg/cm²
